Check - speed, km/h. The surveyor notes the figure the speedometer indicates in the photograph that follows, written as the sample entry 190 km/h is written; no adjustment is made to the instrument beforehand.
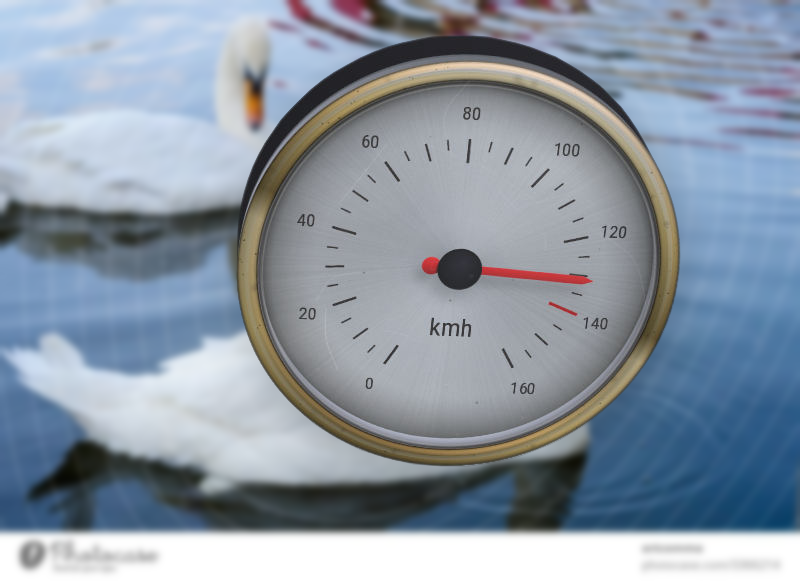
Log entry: 130 km/h
